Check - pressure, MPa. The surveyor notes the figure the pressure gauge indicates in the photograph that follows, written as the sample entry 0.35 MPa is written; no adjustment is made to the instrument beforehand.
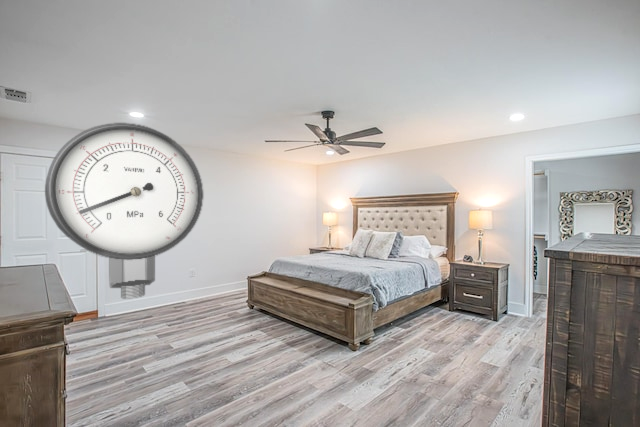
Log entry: 0.5 MPa
